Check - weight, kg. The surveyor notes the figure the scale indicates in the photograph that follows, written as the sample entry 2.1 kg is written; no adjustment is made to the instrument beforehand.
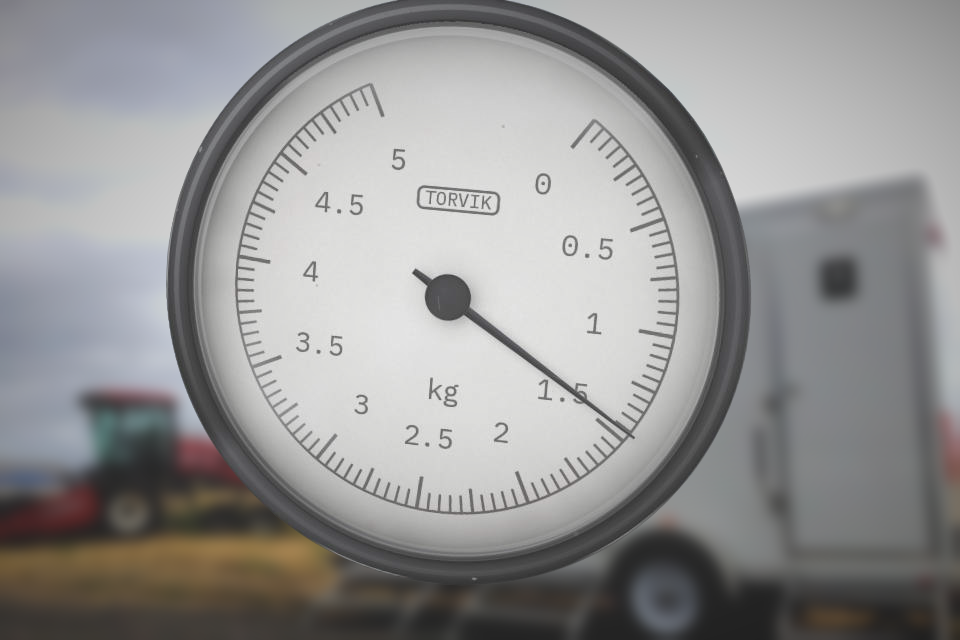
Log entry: 1.45 kg
